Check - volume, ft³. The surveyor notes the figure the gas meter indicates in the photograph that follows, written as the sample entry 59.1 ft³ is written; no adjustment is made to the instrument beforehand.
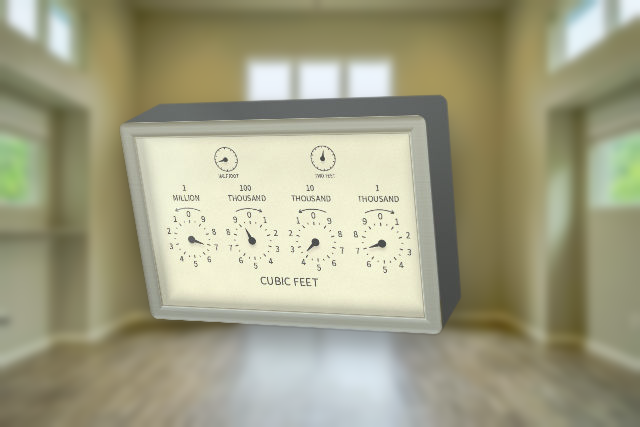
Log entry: 693700 ft³
